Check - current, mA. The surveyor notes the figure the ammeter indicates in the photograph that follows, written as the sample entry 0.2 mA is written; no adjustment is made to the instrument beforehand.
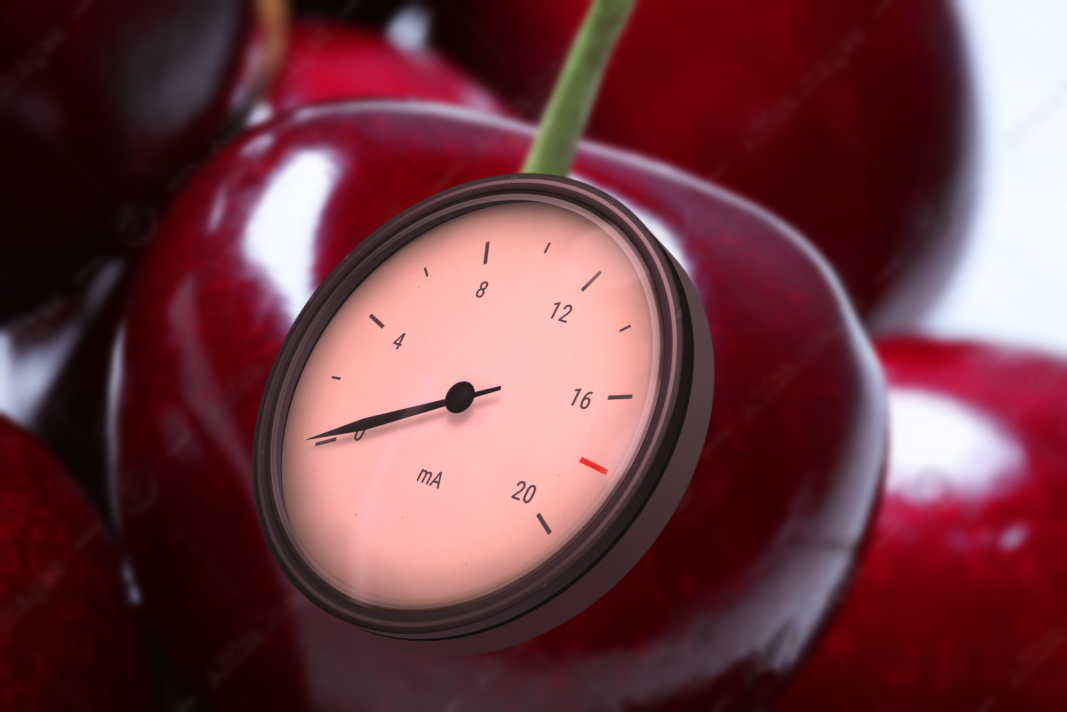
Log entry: 0 mA
